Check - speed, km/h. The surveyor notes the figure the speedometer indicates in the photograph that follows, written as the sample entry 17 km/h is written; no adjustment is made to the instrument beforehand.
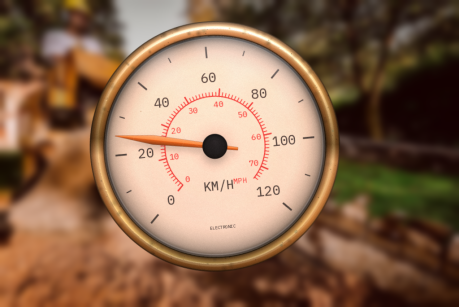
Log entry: 25 km/h
